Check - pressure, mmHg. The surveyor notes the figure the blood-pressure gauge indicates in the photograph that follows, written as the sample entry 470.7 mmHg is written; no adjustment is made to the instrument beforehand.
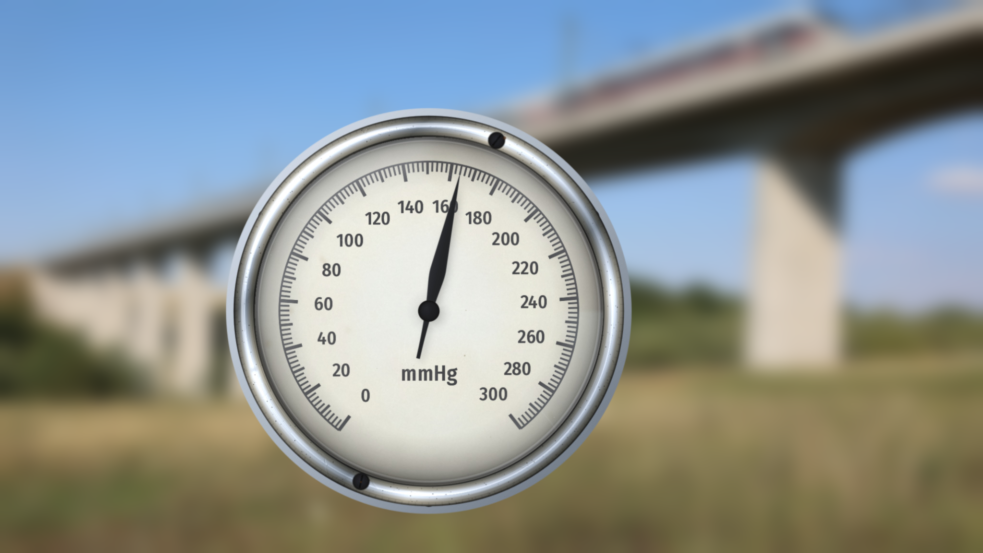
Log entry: 164 mmHg
